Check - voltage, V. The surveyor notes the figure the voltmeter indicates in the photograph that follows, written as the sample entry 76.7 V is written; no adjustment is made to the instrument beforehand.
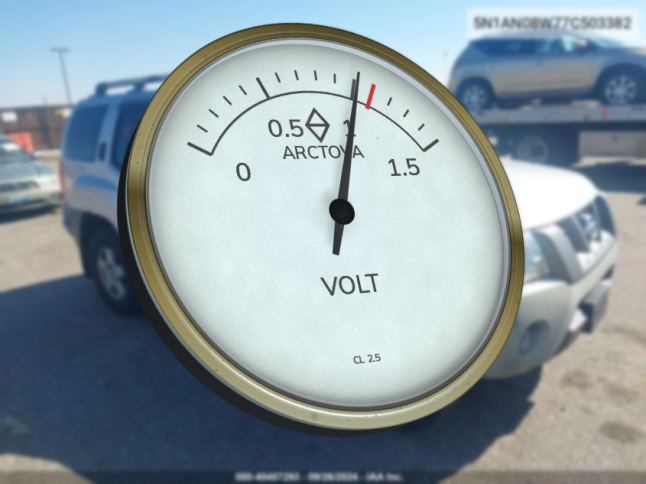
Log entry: 1 V
